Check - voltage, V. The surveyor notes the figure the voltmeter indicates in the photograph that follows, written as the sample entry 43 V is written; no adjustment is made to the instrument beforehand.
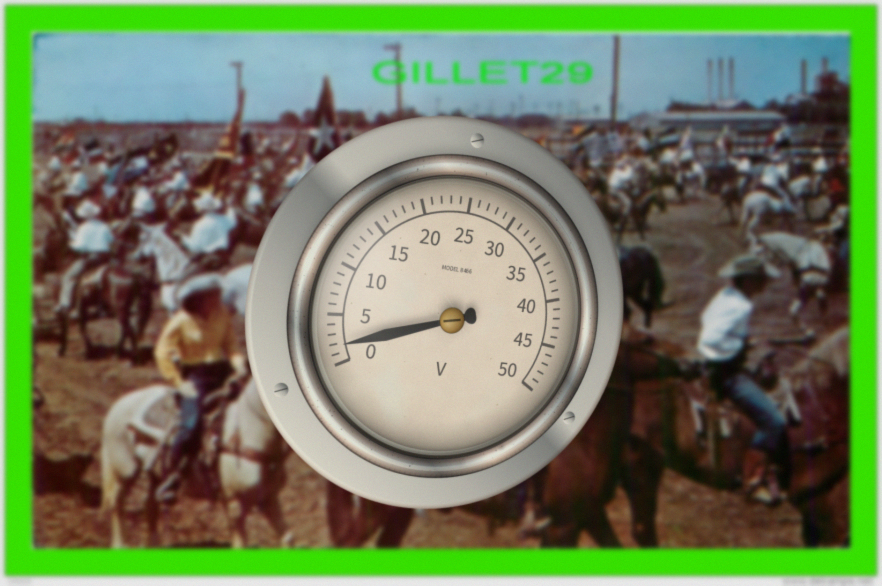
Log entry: 2 V
